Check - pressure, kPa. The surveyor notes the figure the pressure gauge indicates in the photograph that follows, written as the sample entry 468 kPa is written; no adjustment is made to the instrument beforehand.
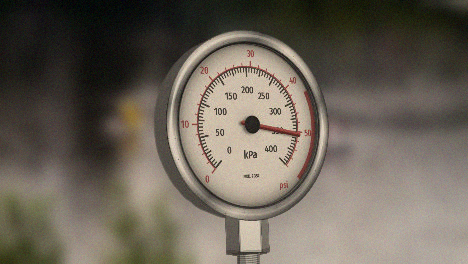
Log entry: 350 kPa
